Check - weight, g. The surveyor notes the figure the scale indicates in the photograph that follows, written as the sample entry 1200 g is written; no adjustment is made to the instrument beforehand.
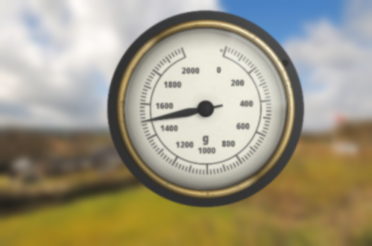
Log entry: 1500 g
